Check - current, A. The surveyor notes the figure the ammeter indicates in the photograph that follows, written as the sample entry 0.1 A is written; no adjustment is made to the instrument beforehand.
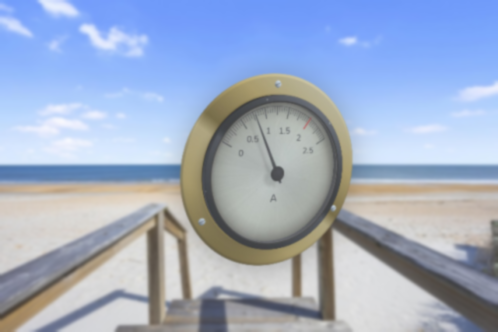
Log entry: 0.75 A
